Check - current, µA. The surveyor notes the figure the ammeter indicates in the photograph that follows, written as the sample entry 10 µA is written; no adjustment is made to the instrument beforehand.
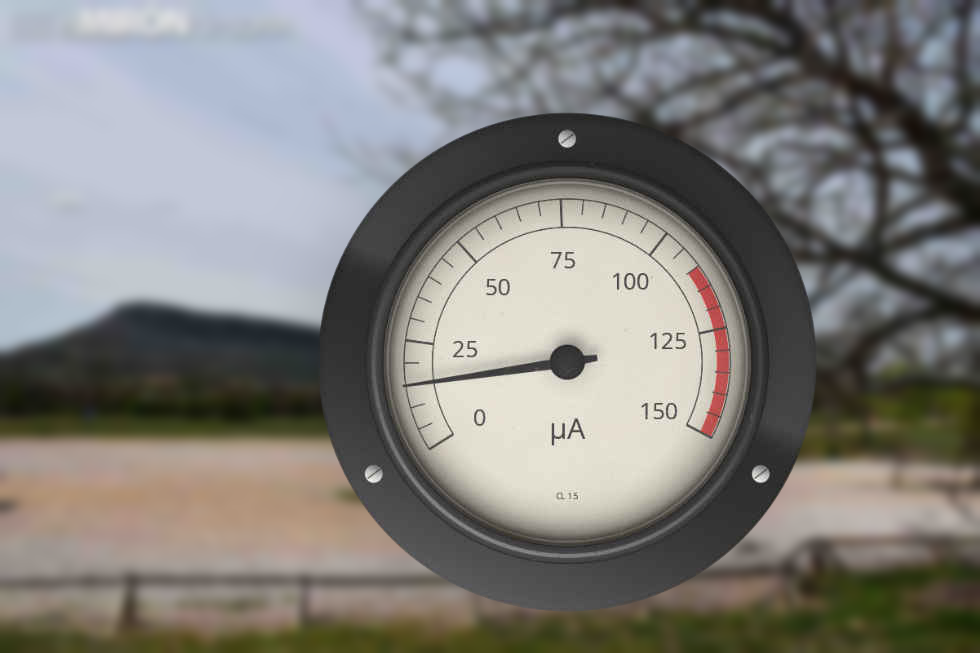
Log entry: 15 µA
